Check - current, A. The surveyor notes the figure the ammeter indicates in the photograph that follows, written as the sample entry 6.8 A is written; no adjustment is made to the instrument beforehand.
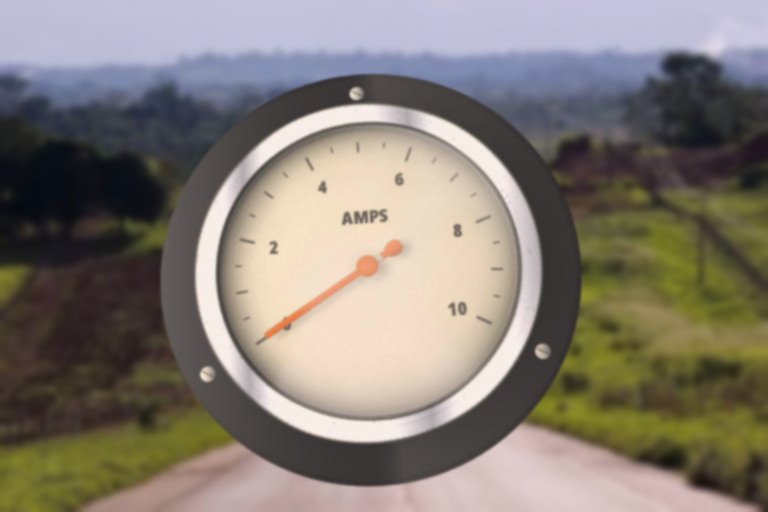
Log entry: 0 A
